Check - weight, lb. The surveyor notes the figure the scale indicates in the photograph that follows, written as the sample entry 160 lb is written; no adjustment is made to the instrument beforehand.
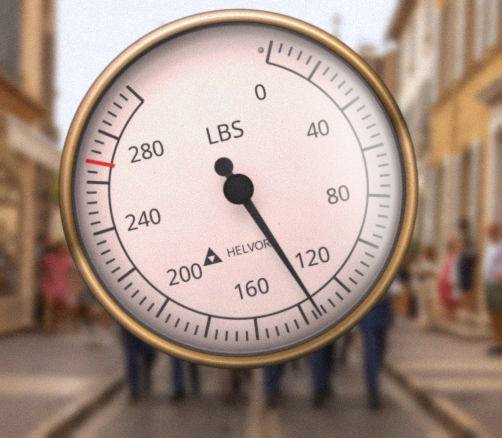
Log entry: 134 lb
